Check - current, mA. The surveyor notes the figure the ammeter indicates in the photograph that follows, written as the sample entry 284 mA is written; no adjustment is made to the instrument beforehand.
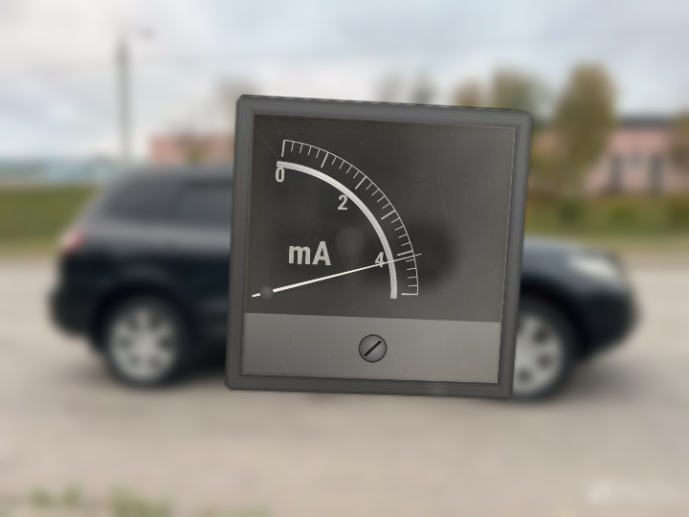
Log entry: 4.1 mA
